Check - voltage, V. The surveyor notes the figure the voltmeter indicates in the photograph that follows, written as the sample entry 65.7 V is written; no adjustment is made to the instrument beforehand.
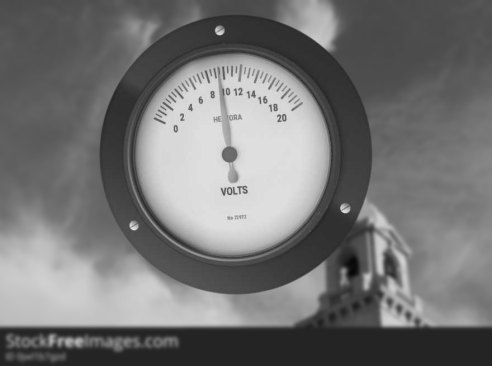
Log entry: 9.5 V
